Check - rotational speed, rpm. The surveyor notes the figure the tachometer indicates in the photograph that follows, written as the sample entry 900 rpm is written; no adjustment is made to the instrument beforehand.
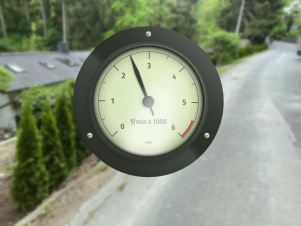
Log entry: 2500 rpm
